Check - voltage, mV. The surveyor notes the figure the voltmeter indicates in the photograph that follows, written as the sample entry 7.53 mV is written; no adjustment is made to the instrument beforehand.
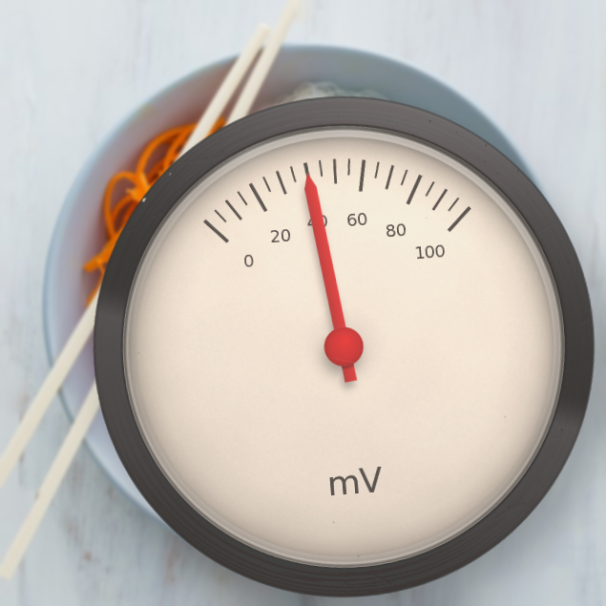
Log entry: 40 mV
